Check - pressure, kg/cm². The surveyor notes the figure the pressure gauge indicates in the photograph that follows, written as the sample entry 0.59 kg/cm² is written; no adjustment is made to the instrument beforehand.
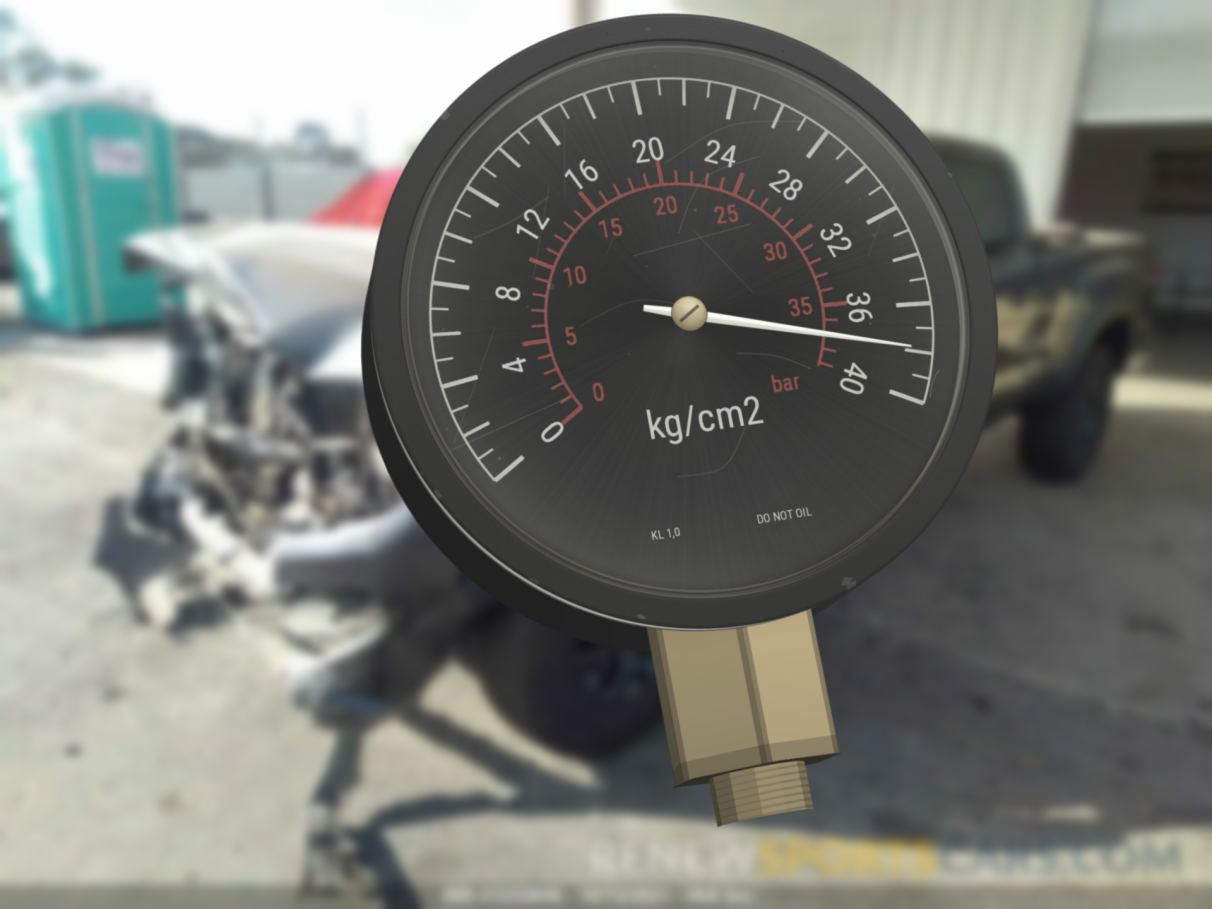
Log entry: 38 kg/cm²
